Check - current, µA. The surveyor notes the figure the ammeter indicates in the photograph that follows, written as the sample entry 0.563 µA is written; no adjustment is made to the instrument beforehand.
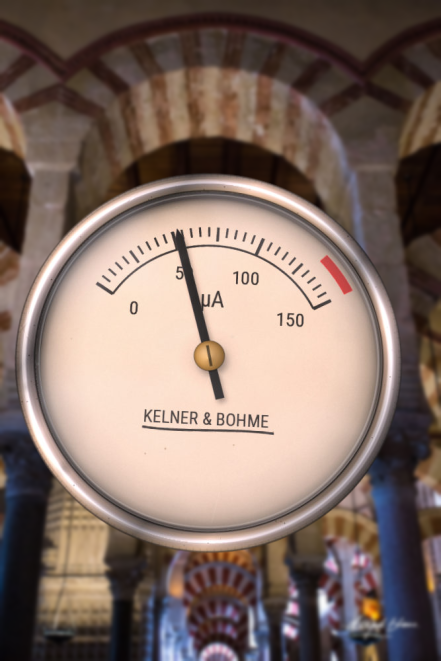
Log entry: 52.5 µA
